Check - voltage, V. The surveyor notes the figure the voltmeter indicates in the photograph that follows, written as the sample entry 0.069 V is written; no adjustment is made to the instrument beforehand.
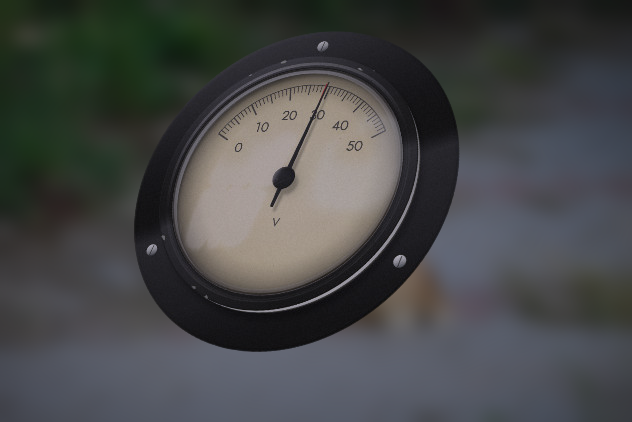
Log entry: 30 V
